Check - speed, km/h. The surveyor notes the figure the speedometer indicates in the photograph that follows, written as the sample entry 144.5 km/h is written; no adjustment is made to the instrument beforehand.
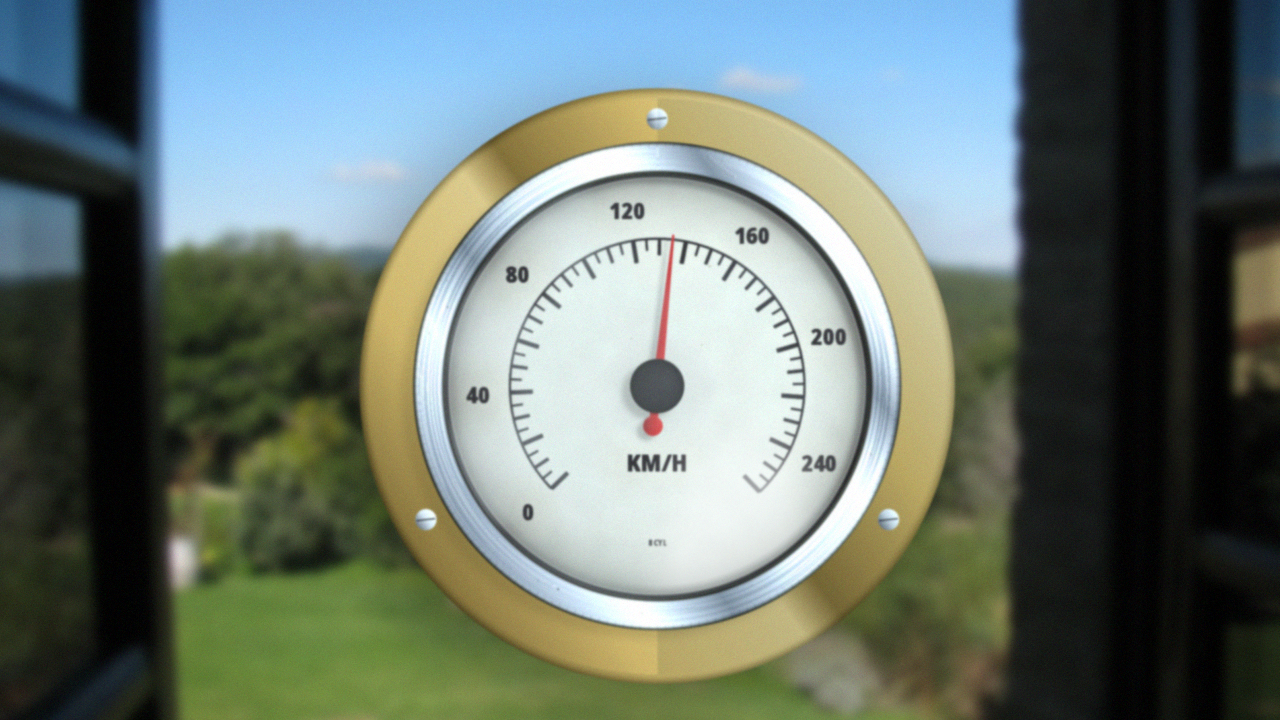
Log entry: 135 km/h
